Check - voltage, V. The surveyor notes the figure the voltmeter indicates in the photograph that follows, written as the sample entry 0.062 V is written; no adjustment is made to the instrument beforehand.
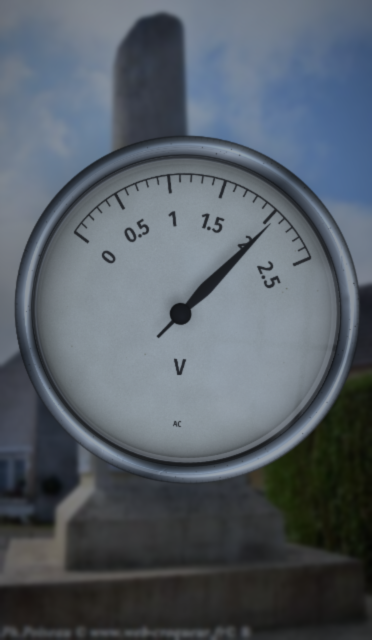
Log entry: 2.05 V
